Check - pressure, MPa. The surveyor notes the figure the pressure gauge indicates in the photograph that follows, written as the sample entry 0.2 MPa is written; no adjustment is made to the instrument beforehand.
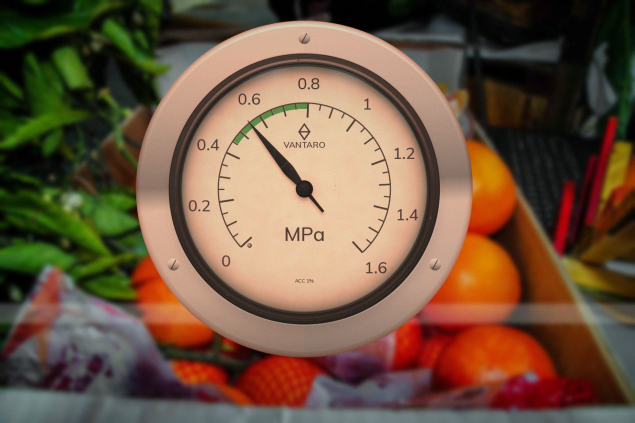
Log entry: 0.55 MPa
